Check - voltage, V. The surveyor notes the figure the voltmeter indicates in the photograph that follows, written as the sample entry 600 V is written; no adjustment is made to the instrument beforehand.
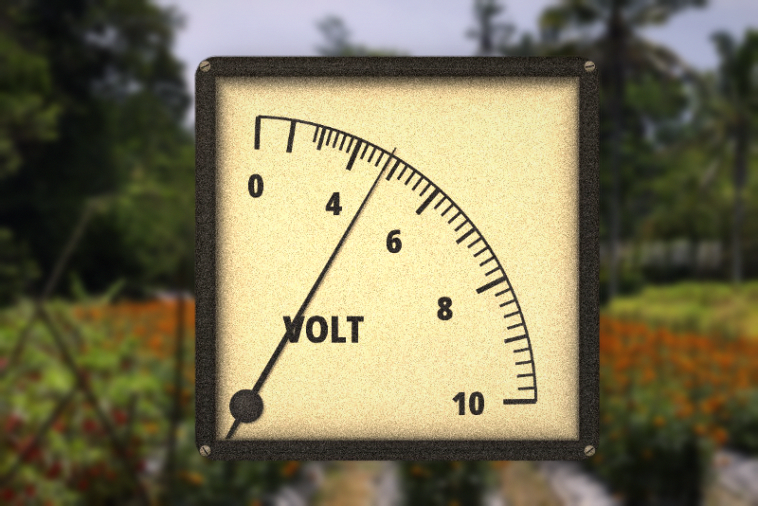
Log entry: 4.8 V
